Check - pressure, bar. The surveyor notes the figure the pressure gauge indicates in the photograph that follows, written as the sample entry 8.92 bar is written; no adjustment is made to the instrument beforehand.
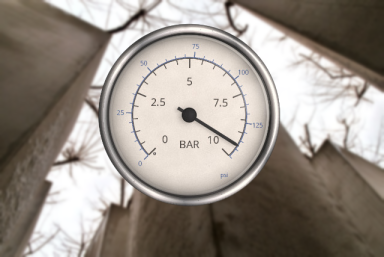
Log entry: 9.5 bar
